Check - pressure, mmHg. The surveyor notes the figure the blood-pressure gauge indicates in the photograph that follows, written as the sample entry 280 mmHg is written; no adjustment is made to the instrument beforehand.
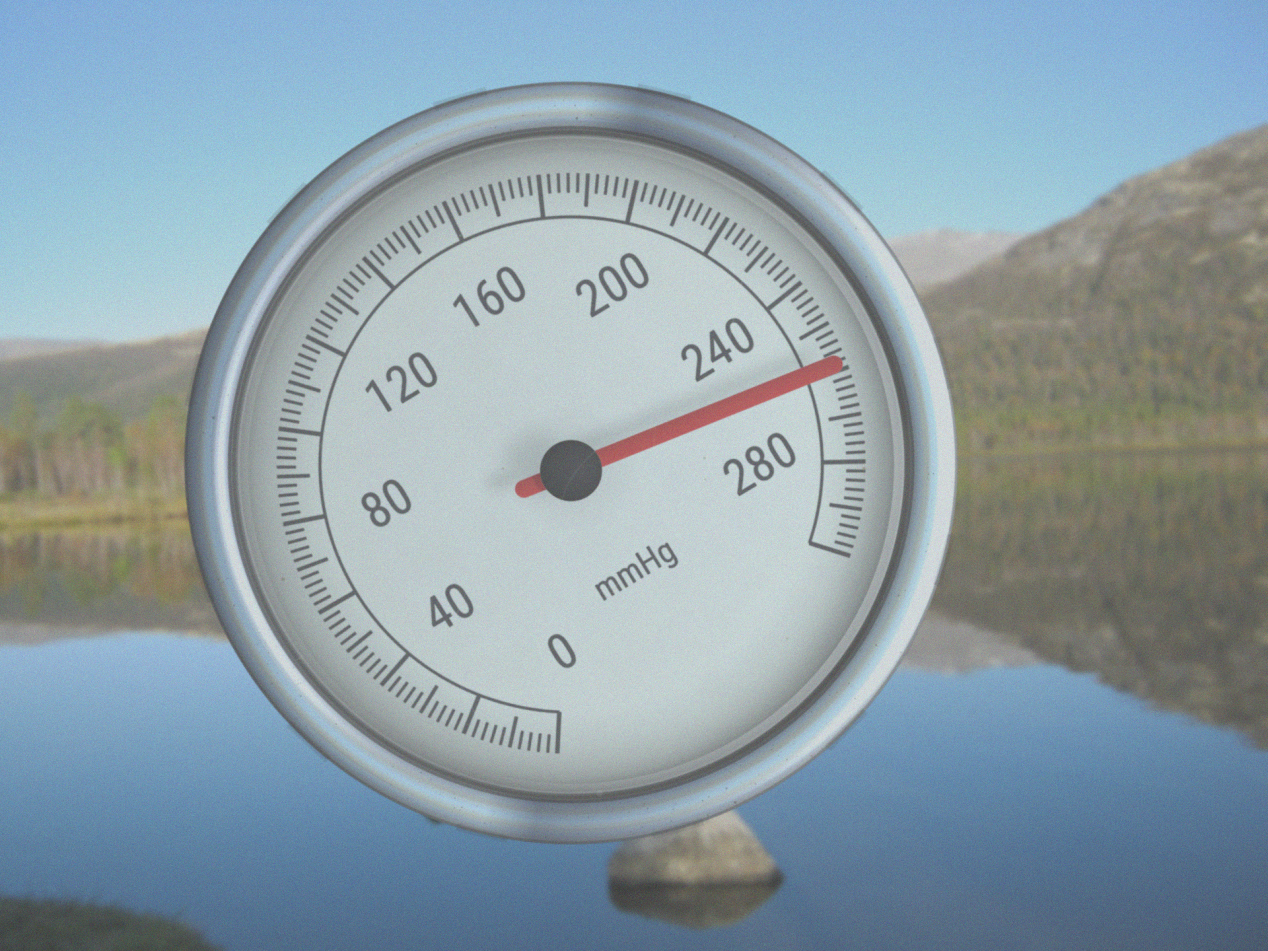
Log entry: 258 mmHg
